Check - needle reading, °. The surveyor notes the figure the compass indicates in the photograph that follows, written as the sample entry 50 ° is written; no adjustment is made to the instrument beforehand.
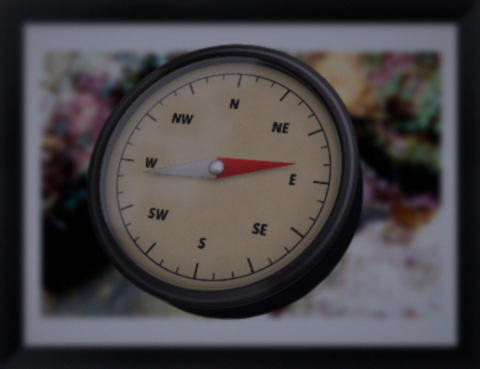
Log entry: 80 °
